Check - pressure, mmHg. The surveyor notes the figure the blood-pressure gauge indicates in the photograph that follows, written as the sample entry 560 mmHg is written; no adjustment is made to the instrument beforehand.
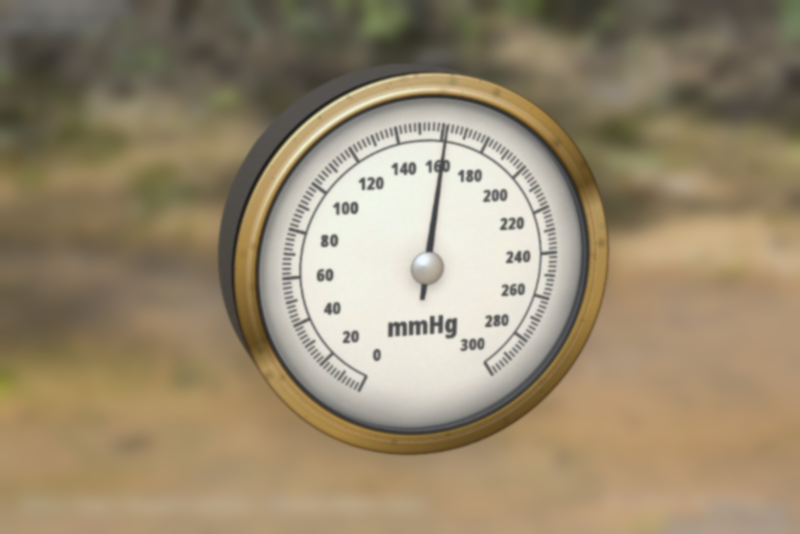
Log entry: 160 mmHg
